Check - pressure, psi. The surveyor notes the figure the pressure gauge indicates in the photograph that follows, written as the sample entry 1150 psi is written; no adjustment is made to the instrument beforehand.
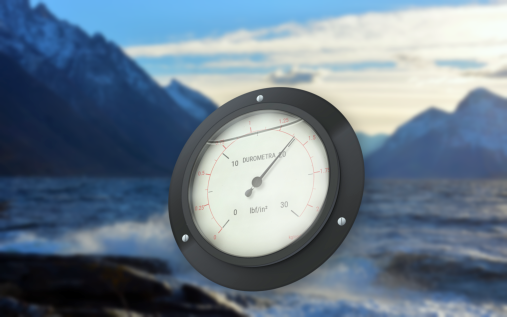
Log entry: 20 psi
